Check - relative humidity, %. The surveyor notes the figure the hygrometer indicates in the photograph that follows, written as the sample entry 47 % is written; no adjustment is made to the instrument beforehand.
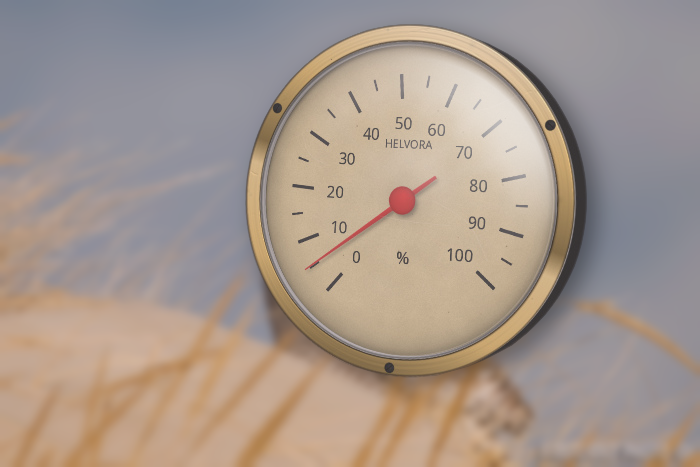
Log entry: 5 %
